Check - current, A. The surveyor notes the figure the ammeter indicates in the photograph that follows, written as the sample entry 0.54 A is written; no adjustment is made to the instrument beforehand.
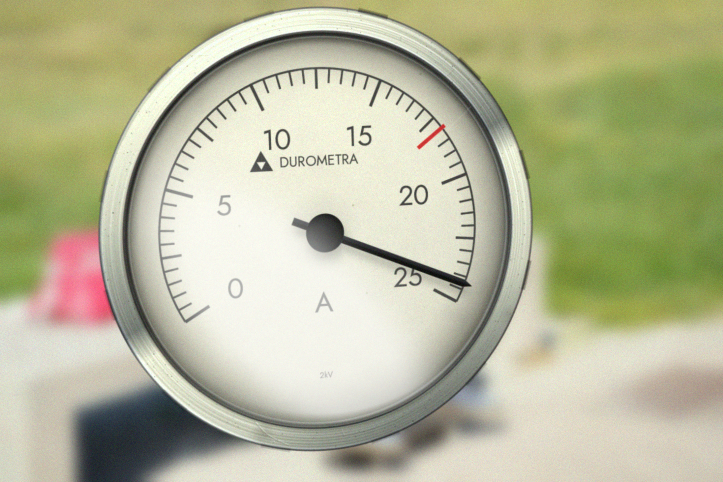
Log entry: 24.25 A
